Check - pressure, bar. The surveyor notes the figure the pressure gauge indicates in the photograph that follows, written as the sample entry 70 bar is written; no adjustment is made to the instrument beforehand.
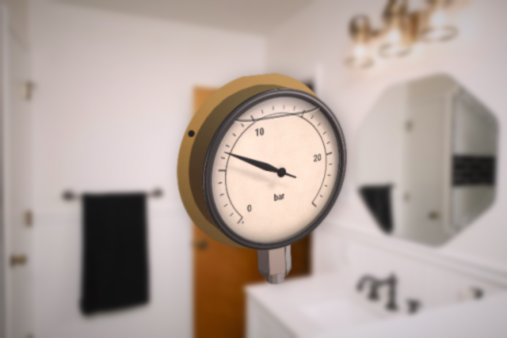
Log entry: 6.5 bar
